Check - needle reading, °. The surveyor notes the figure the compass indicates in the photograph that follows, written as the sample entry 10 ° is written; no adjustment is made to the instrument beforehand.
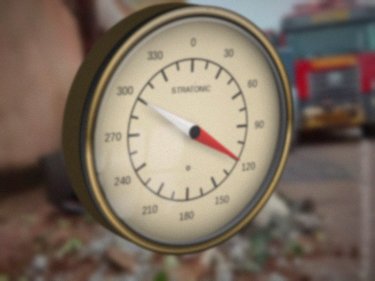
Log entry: 120 °
